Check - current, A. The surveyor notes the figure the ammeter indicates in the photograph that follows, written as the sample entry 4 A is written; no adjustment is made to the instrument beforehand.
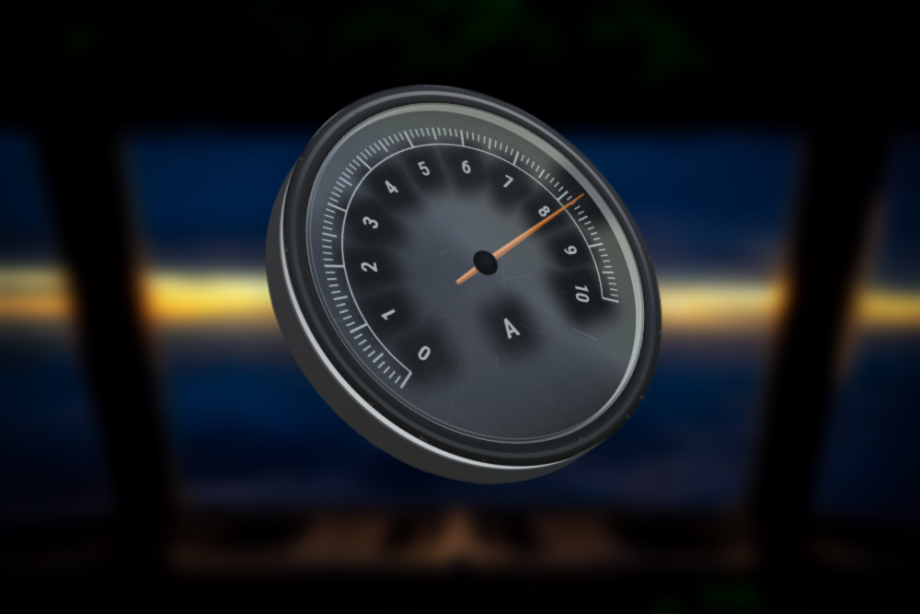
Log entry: 8.2 A
